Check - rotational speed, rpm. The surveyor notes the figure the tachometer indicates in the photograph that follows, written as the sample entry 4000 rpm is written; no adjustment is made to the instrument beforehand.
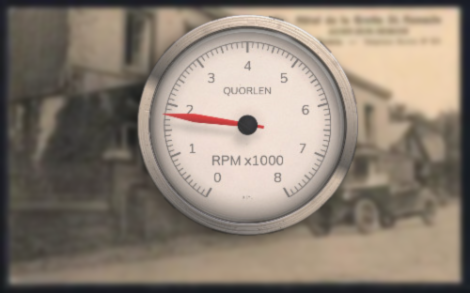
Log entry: 1800 rpm
